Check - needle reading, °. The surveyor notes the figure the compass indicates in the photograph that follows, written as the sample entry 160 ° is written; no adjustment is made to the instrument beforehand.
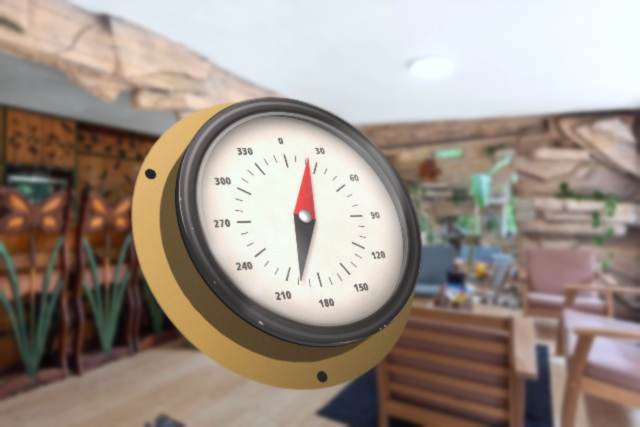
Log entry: 20 °
